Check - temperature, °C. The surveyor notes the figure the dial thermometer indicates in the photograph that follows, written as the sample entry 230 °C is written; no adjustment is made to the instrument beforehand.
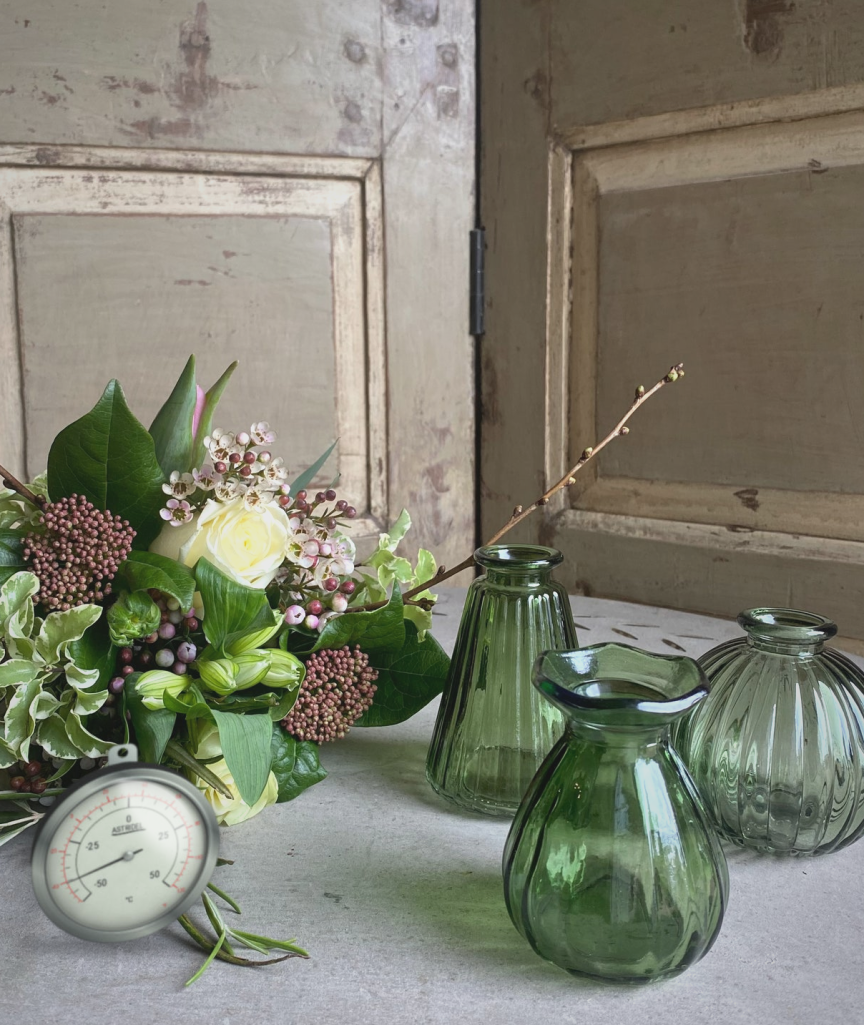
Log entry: -40 °C
